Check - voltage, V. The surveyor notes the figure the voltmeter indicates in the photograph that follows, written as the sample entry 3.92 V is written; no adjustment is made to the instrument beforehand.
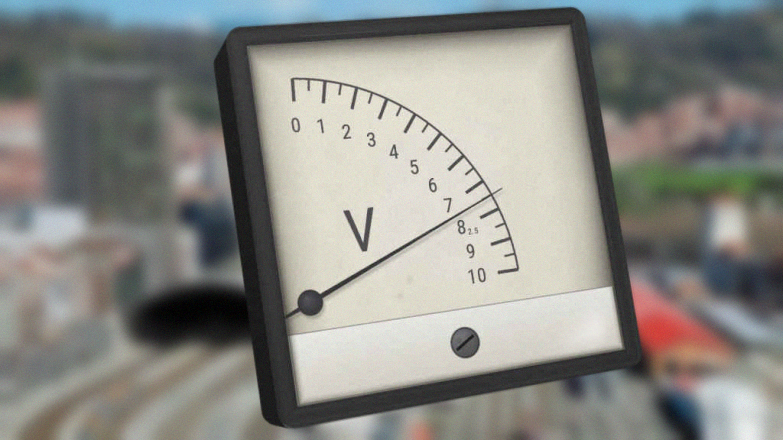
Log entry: 7.5 V
